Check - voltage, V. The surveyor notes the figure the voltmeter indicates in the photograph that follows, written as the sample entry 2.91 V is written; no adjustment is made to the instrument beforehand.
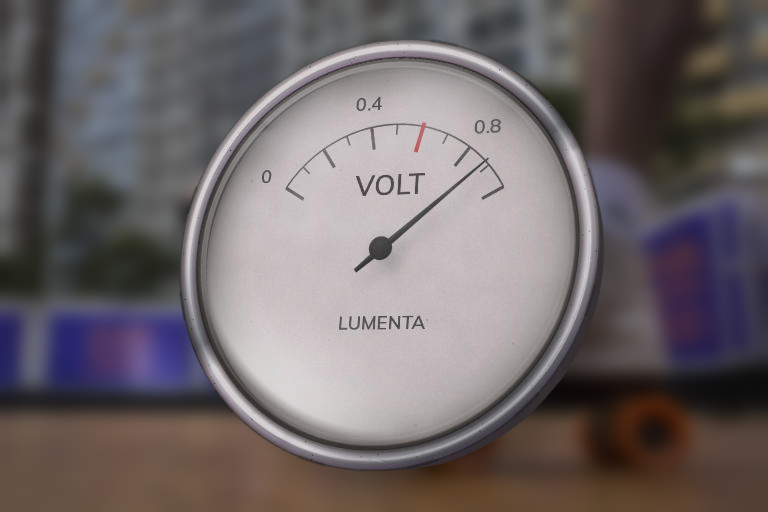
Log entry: 0.9 V
